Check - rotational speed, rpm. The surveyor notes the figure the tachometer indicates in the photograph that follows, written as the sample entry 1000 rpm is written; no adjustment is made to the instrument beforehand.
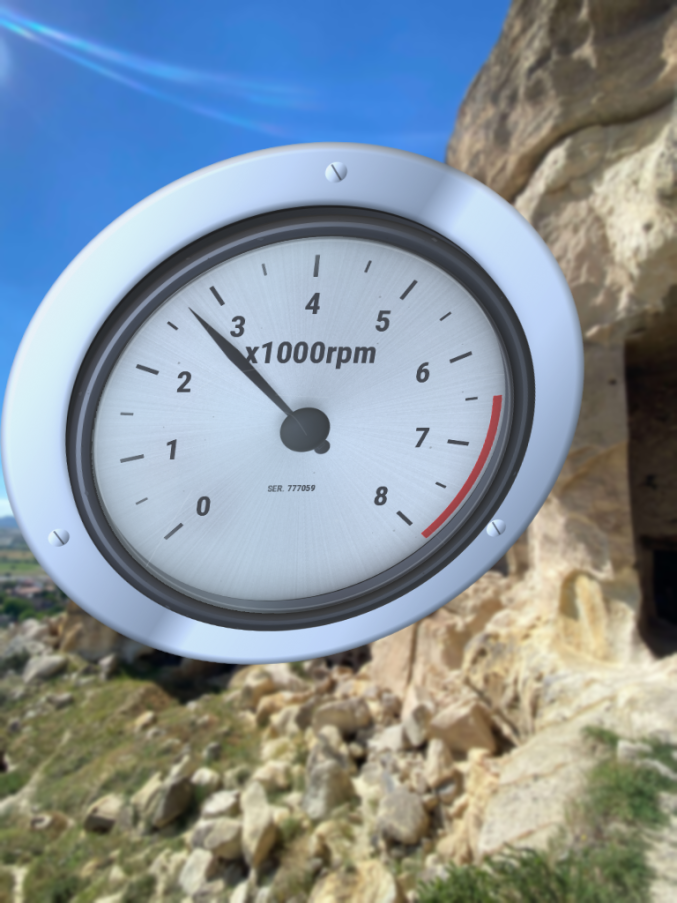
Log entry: 2750 rpm
